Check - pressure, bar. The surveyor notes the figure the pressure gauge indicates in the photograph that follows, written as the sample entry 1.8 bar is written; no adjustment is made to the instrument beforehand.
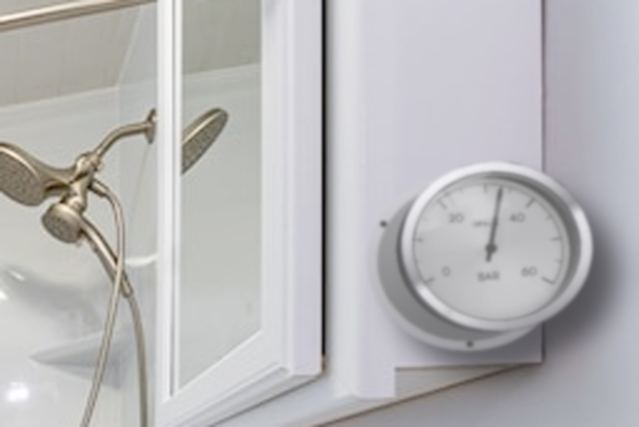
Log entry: 32.5 bar
